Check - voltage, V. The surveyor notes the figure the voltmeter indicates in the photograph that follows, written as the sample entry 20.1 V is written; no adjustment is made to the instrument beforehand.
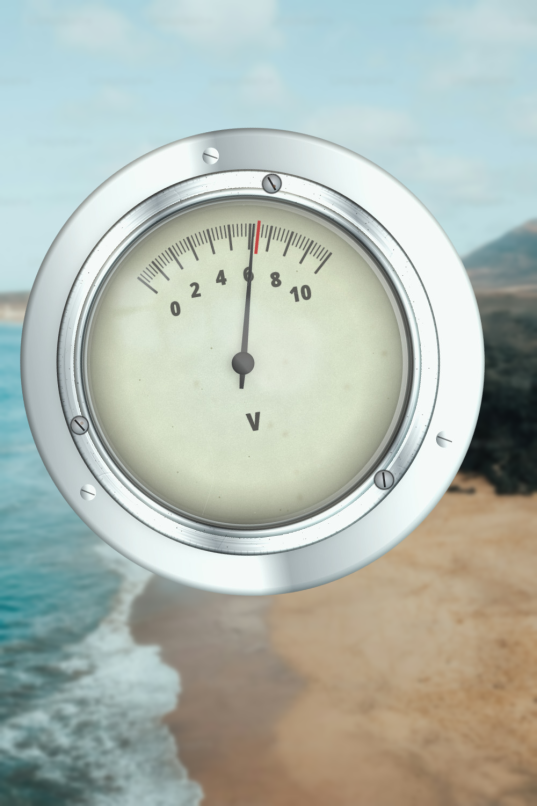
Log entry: 6.2 V
